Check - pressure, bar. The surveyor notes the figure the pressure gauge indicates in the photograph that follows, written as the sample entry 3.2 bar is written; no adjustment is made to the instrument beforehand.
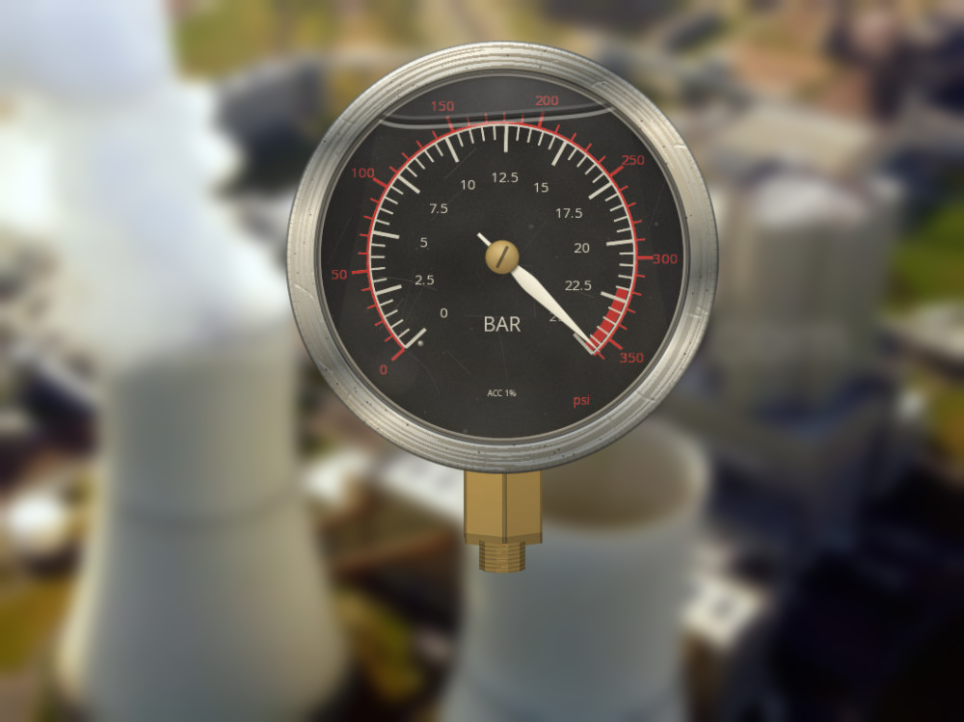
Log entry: 24.75 bar
